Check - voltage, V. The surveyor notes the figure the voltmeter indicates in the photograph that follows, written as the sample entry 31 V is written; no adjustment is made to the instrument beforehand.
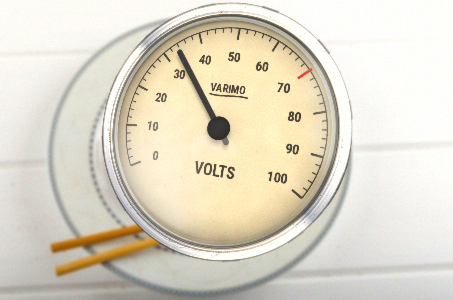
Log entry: 34 V
